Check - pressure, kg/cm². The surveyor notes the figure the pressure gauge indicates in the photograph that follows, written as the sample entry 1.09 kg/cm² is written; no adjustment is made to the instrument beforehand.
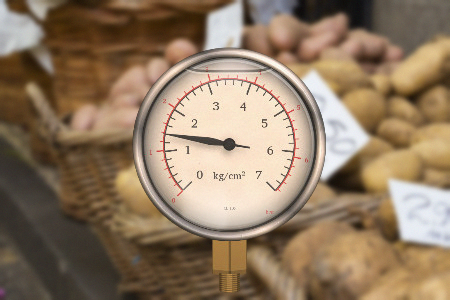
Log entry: 1.4 kg/cm²
